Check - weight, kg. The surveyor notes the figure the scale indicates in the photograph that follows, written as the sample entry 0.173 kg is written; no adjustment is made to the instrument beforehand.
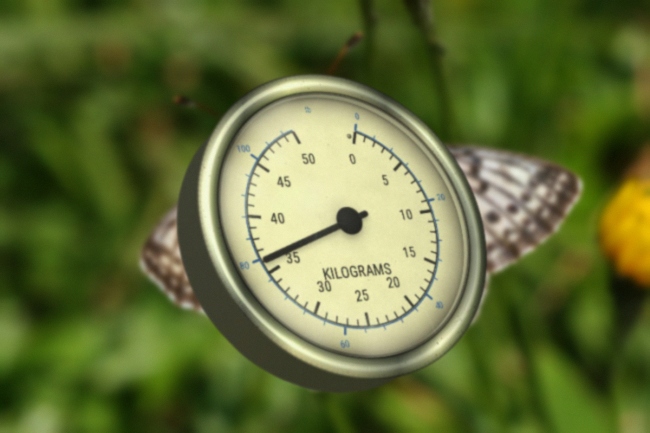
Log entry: 36 kg
